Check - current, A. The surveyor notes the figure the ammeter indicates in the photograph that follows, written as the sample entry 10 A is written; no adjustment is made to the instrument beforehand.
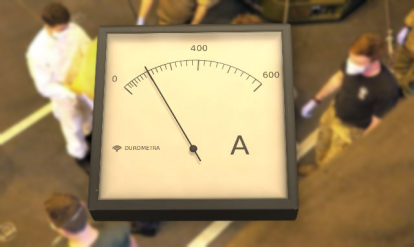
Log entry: 200 A
